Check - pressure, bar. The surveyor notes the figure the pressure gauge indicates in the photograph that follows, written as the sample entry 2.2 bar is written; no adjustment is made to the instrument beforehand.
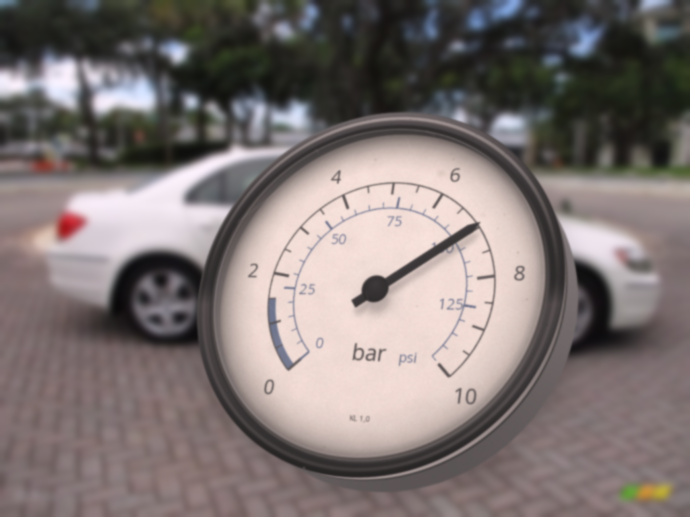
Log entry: 7 bar
